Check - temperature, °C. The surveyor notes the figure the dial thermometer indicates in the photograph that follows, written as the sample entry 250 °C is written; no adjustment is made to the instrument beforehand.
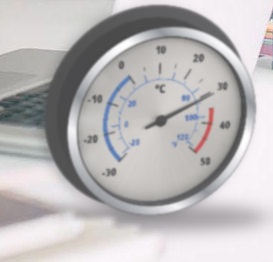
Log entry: 30 °C
